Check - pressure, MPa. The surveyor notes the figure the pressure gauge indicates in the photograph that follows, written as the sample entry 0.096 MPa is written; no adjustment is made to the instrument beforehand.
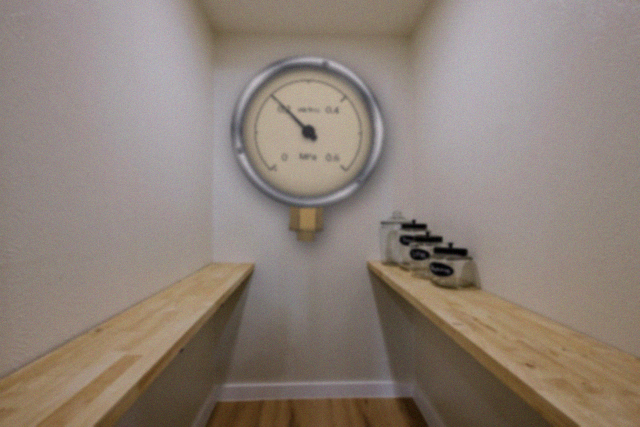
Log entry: 0.2 MPa
